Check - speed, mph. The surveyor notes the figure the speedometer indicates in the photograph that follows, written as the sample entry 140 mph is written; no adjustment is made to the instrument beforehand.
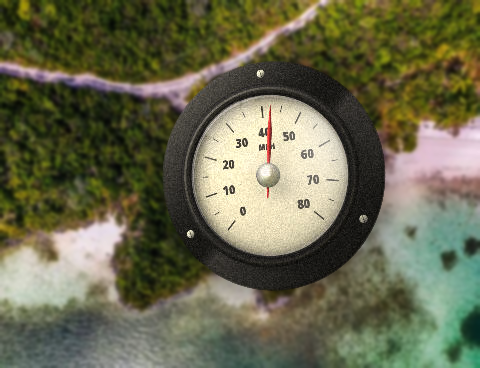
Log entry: 42.5 mph
